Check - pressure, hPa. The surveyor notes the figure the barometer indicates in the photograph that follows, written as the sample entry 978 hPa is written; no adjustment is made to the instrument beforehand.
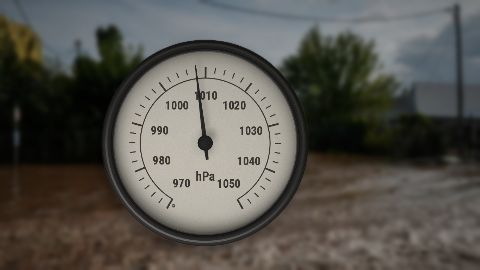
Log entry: 1008 hPa
